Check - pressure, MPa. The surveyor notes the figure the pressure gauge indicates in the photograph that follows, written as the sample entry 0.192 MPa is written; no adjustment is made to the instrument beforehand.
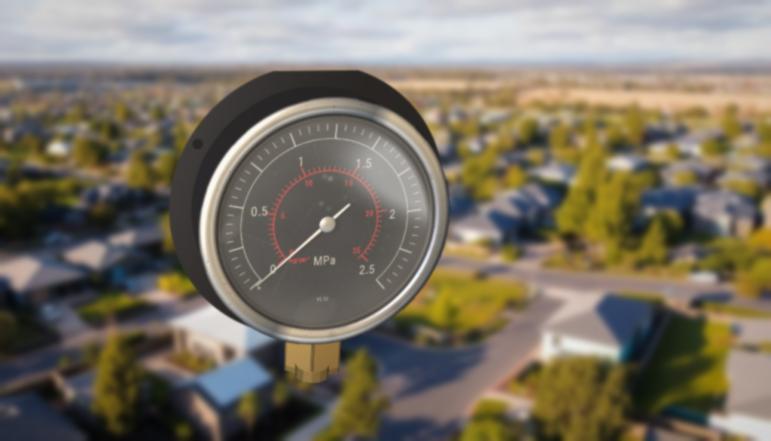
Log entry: 0 MPa
